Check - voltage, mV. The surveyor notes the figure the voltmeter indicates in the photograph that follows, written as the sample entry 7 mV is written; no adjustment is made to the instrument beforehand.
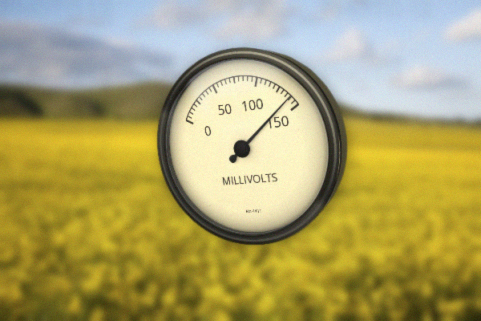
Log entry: 140 mV
